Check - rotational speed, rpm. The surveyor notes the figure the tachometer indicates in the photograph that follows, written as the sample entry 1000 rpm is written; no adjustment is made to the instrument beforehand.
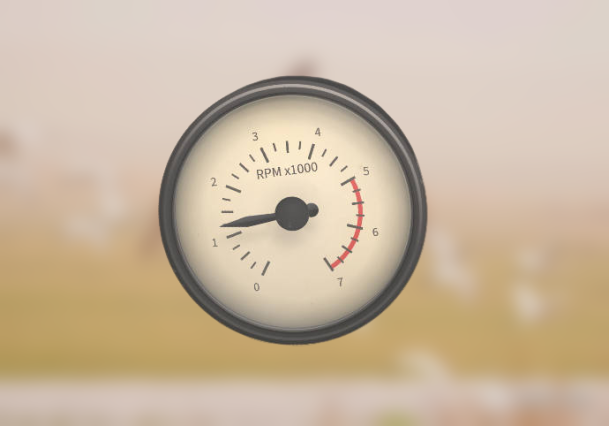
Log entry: 1250 rpm
